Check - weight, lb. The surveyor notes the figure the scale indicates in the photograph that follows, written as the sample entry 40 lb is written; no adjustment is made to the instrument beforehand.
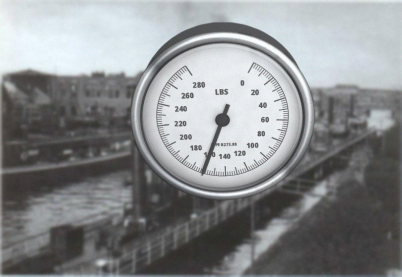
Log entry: 160 lb
